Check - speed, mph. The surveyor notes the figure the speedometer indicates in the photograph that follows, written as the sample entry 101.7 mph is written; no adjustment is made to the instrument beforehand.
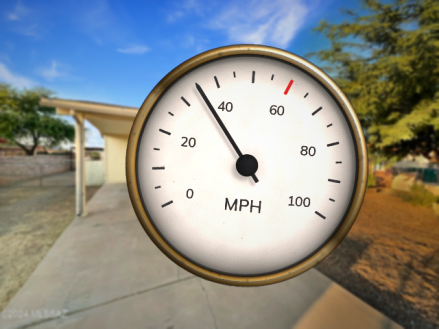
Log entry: 35 mph
